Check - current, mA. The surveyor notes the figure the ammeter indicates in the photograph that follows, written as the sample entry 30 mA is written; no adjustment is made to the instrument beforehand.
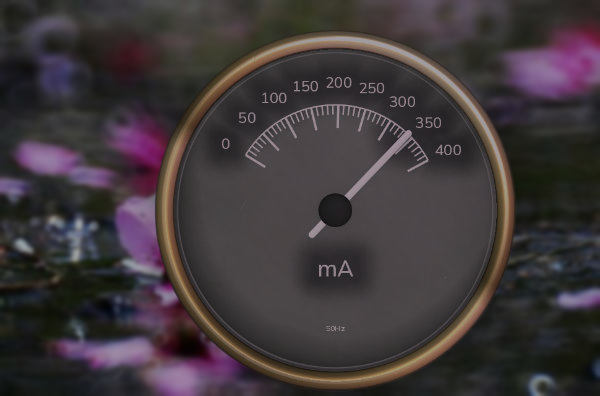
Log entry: 340 mA
